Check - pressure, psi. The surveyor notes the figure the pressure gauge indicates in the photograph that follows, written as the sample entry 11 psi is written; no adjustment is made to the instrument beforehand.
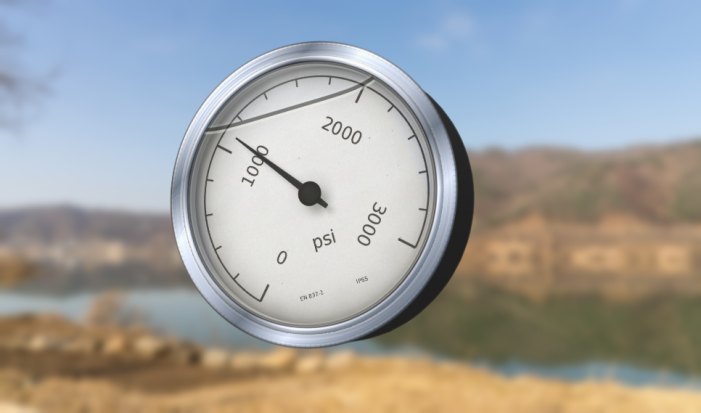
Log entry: 1100 psi
